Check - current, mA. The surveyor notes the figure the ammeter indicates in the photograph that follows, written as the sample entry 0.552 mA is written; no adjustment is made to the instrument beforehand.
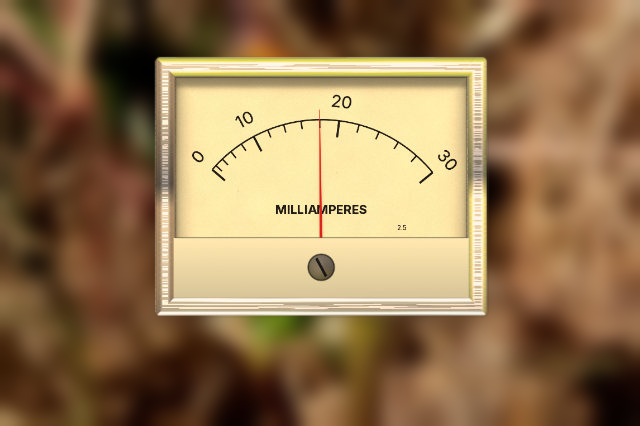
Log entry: 18 mA
